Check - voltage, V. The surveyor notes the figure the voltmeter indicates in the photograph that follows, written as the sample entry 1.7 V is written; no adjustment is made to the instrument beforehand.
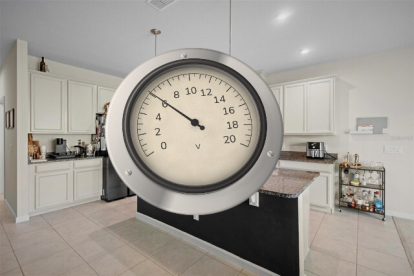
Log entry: 6 V
